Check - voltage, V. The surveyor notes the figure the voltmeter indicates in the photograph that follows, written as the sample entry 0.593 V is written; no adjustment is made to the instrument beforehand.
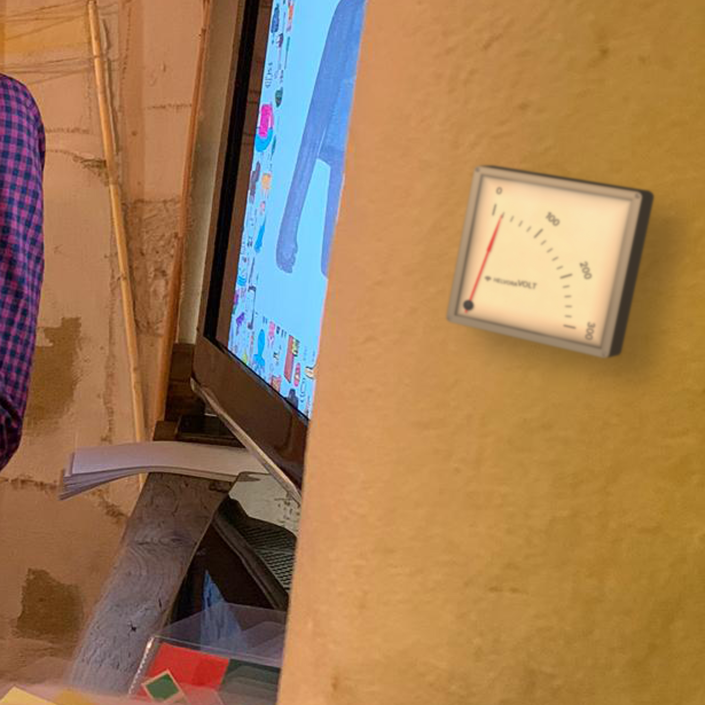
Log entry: 20 V
